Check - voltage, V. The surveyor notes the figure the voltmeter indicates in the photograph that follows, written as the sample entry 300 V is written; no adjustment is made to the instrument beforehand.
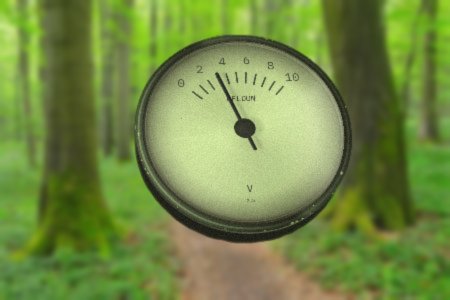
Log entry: 3 V
